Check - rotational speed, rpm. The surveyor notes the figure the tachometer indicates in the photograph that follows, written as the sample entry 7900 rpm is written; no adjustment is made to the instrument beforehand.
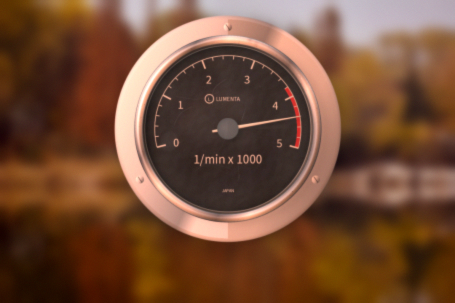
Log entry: 4400 rpm
